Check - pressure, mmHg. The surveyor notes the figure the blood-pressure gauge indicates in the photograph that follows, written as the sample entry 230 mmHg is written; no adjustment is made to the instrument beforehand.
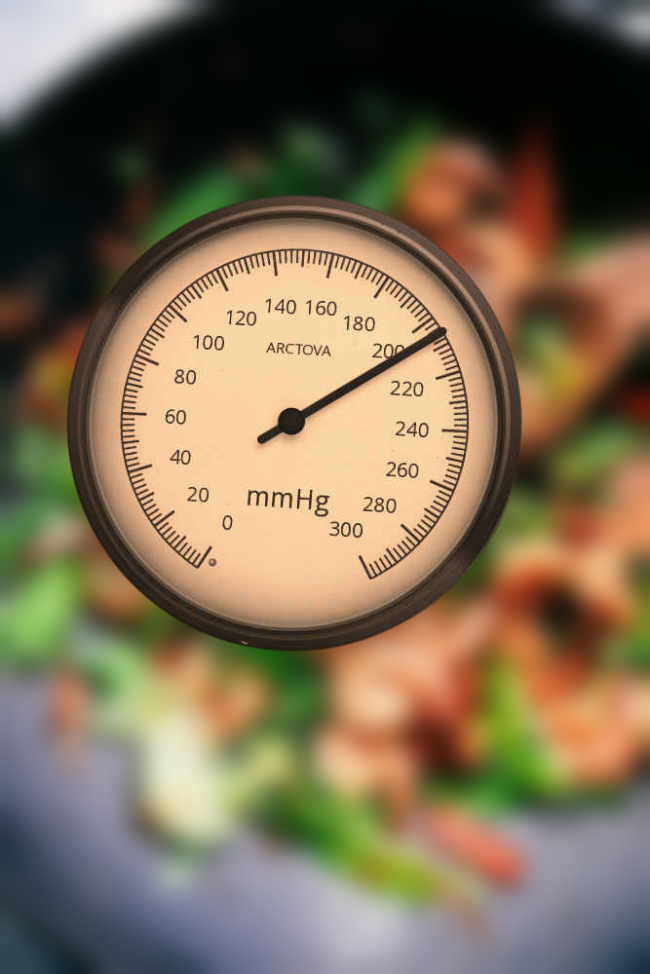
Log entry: 206 mmHg
